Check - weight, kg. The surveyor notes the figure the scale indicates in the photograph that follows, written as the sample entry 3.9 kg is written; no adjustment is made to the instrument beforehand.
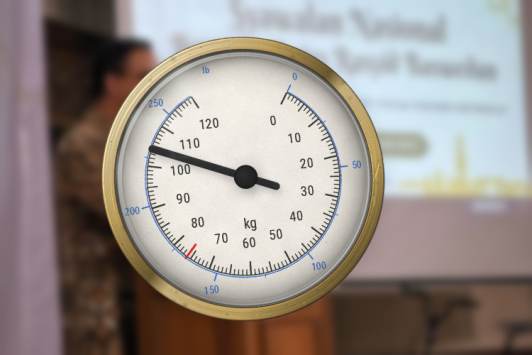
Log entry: 104 kg
